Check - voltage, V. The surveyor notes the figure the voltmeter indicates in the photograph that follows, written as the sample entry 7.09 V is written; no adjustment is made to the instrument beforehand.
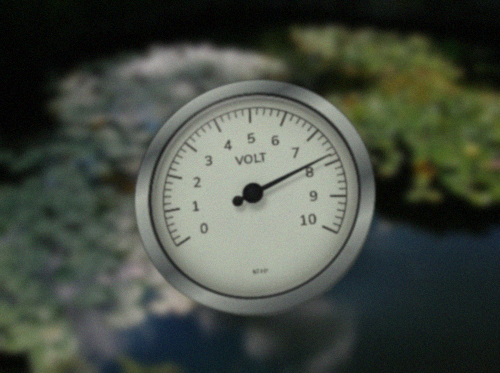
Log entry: 7.8 V
